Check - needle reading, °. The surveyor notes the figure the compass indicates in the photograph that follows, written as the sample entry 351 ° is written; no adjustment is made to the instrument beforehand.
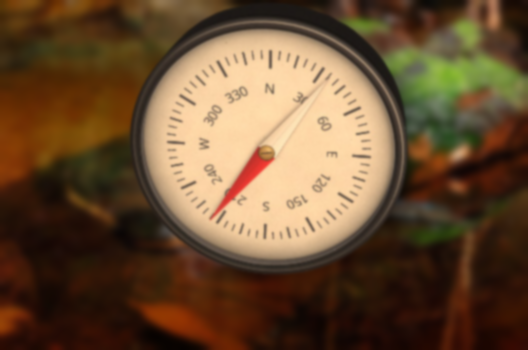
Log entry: 215 °
